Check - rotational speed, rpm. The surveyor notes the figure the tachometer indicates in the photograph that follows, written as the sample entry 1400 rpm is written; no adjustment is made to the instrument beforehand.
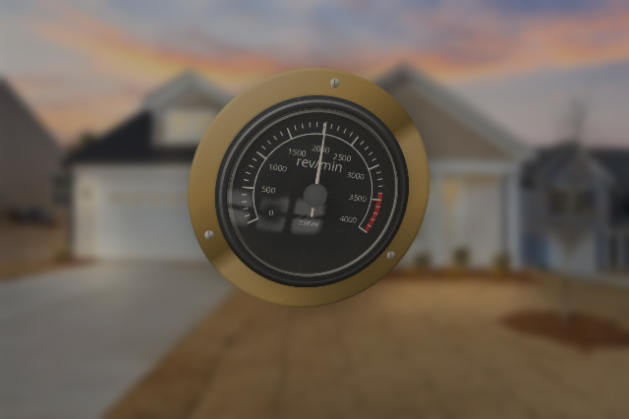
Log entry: 2000 rpm
